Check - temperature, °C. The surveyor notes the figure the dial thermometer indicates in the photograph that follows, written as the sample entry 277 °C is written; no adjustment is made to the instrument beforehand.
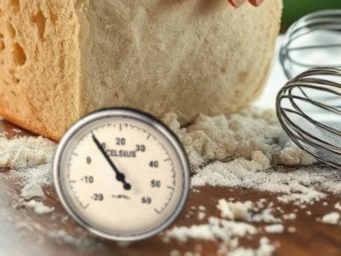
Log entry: 10 °C
